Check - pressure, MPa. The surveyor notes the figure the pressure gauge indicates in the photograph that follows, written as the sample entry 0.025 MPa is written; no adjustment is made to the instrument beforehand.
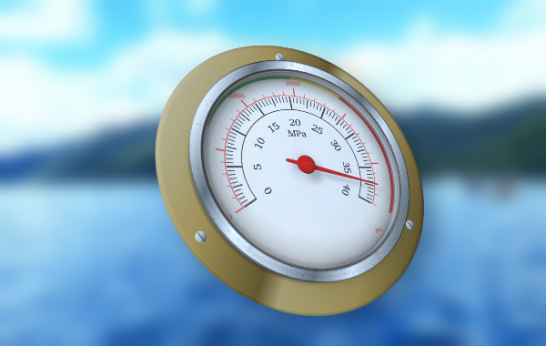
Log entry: 37.5 MPa
